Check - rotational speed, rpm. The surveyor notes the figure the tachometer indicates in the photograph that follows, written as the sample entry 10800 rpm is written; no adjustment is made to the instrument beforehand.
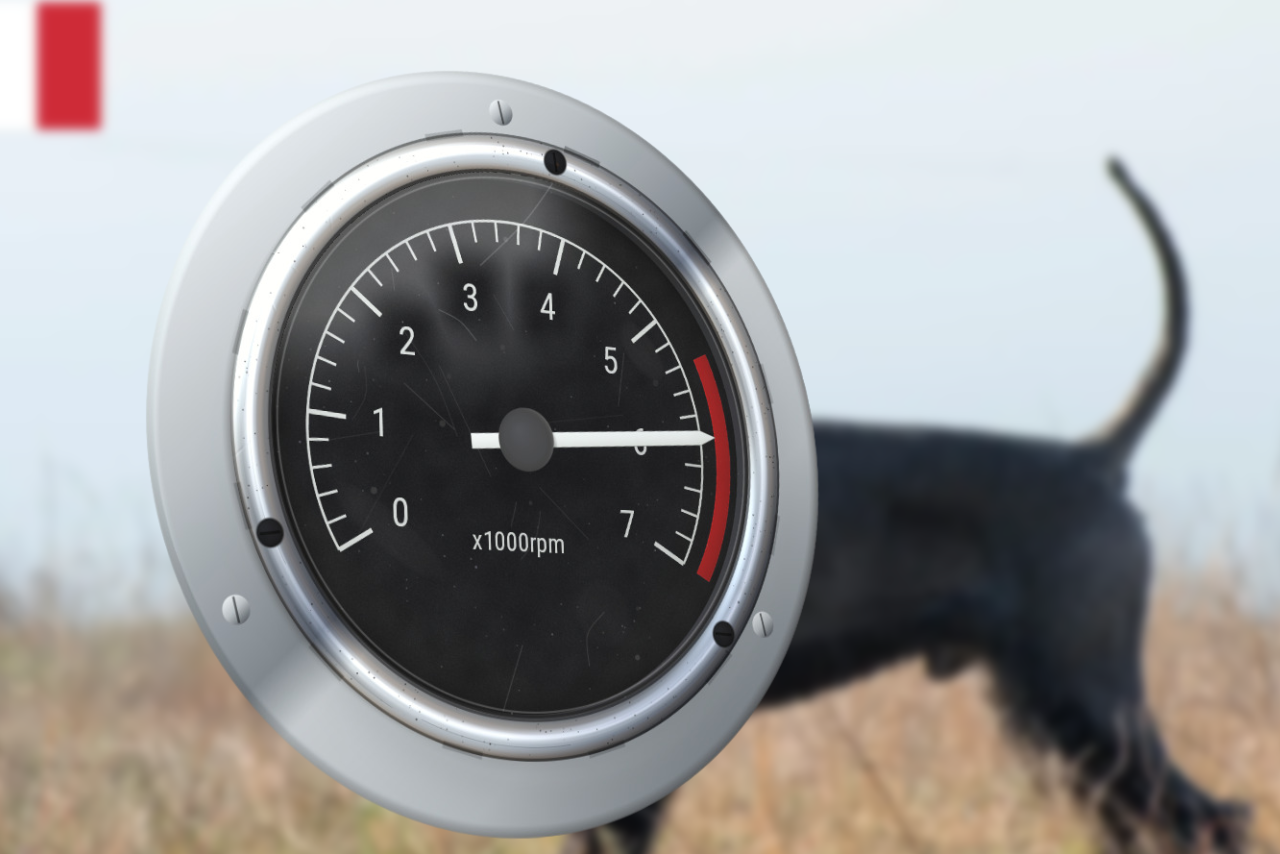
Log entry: 6000 rpm
